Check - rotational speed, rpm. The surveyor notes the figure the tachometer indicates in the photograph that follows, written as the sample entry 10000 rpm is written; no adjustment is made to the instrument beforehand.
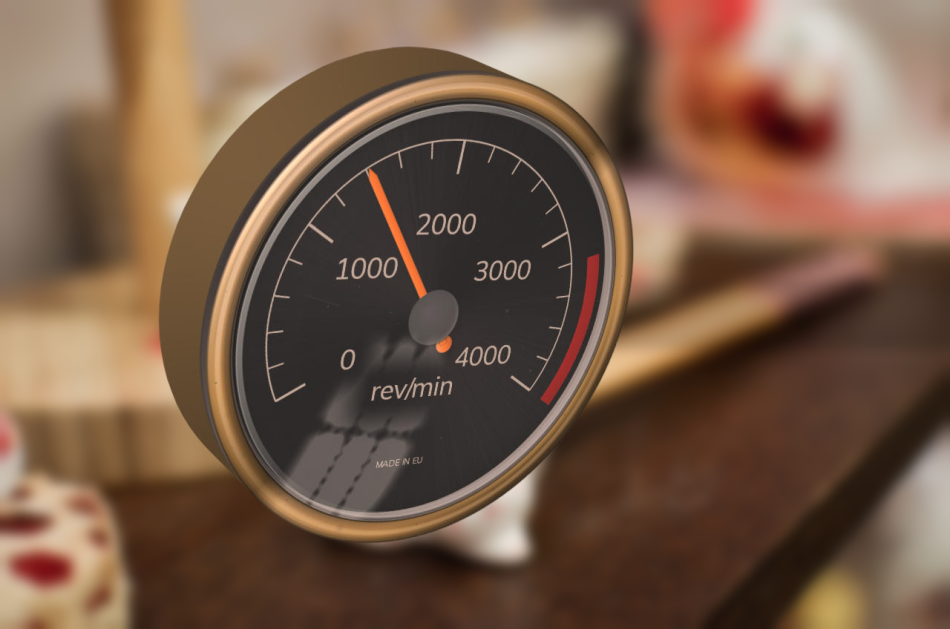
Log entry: 1400 rpm
